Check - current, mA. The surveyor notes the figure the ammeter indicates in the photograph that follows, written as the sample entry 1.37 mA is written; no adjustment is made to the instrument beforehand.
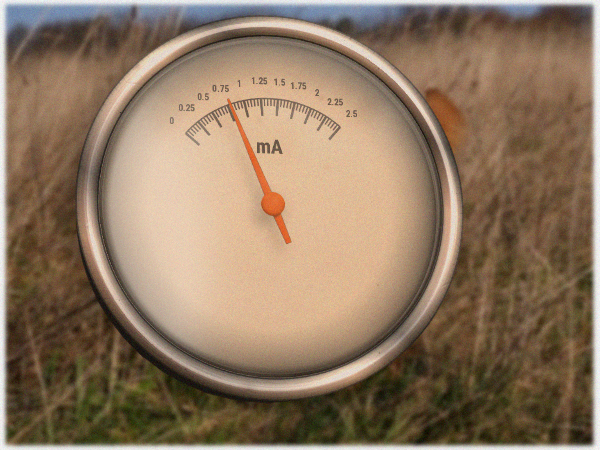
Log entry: 0.75 mA
